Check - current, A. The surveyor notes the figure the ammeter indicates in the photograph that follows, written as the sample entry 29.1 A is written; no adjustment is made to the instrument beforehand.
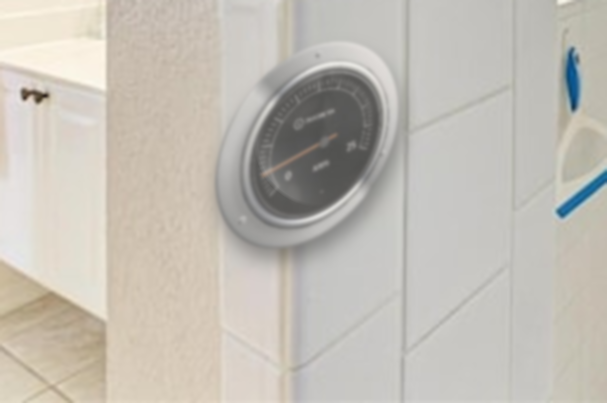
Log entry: 2.5 A
